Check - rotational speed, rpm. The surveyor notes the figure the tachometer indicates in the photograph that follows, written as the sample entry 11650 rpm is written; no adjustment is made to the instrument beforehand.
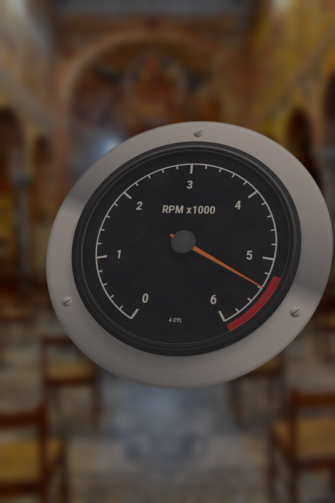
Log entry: 5400 rpm
